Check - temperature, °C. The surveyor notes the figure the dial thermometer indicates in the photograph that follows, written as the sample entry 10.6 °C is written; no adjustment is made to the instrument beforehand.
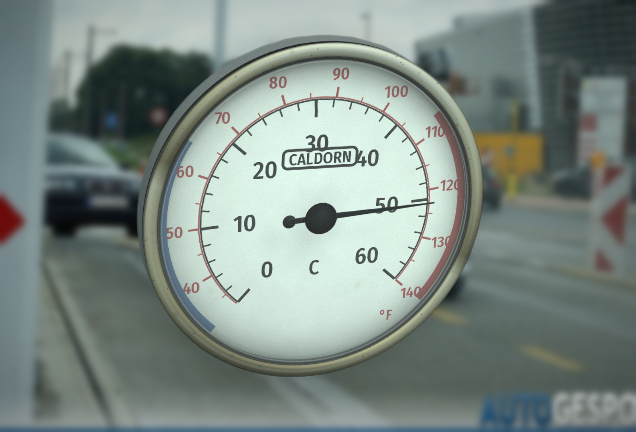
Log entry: 50 °C
